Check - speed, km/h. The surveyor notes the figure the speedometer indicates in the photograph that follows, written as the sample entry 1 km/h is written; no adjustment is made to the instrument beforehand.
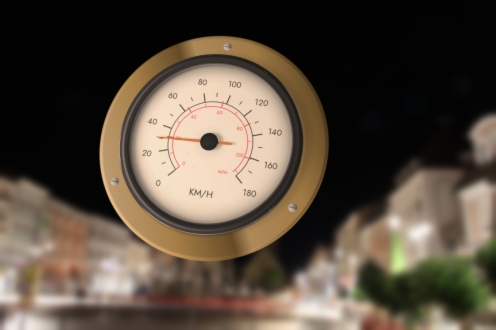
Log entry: 30 km/h
